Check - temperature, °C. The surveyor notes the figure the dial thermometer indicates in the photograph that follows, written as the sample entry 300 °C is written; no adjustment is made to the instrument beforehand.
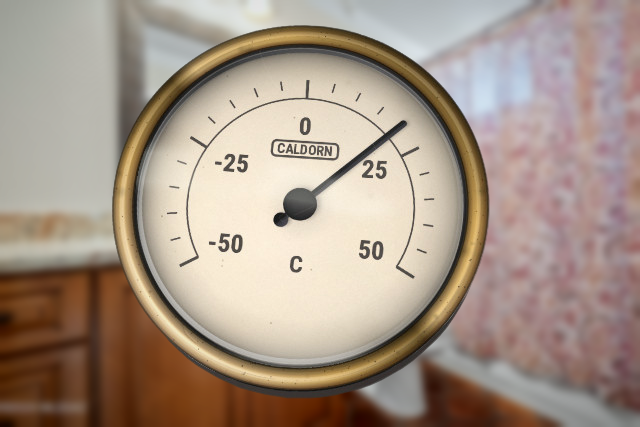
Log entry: 20 °C
